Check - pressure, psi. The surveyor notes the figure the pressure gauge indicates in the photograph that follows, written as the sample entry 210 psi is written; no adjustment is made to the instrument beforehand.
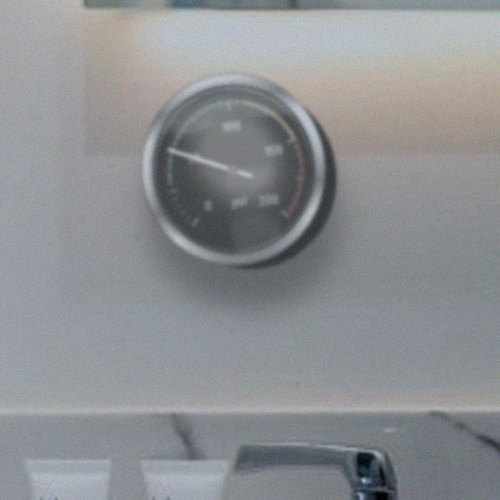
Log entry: 50 psi
